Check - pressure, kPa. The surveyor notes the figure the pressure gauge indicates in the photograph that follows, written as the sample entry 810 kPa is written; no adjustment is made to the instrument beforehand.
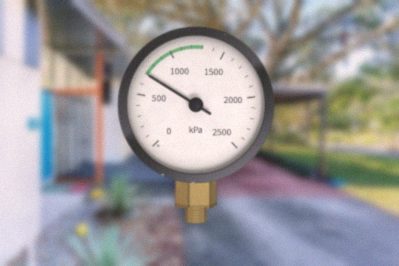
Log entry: 700 kPa
